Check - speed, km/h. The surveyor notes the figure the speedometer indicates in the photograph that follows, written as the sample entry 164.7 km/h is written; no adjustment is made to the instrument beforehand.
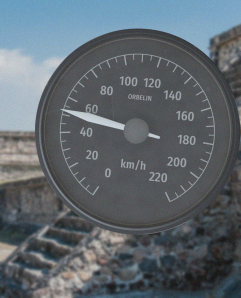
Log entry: 52.5 km/h
